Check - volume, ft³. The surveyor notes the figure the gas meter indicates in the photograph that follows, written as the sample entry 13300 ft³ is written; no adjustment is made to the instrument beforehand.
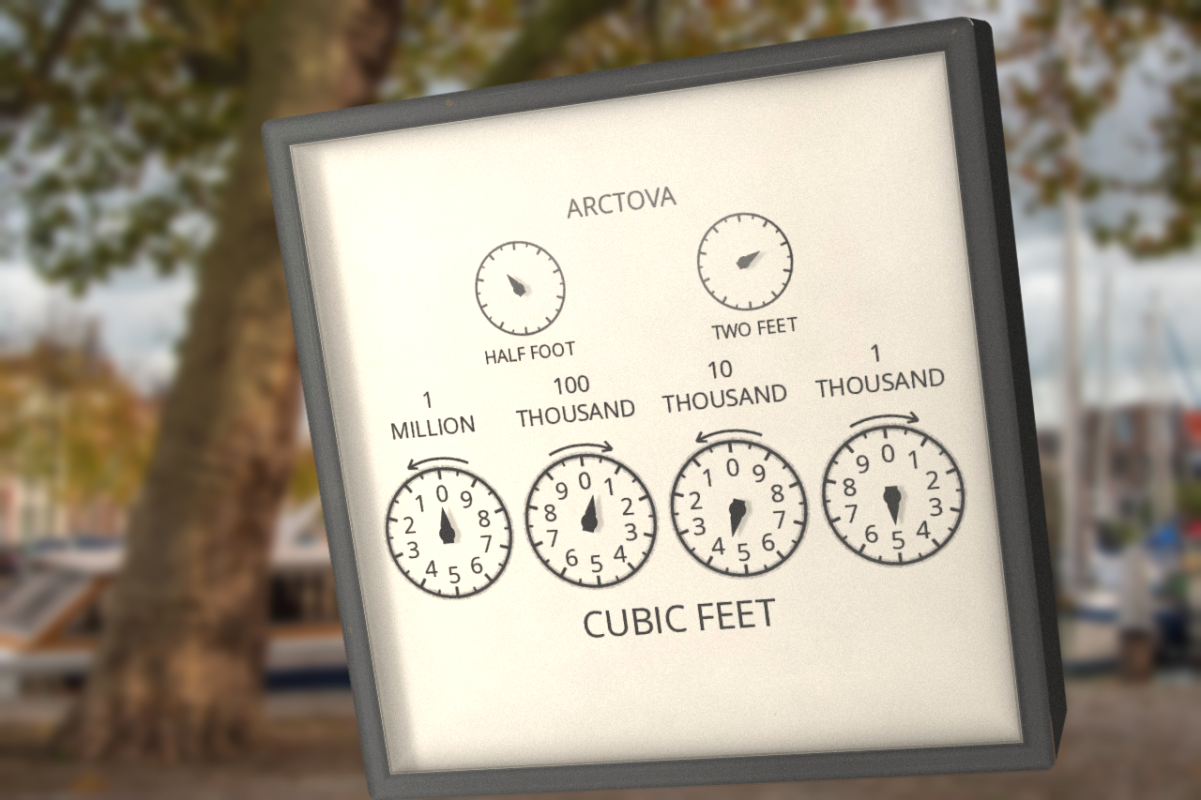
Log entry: 4500 ft³
